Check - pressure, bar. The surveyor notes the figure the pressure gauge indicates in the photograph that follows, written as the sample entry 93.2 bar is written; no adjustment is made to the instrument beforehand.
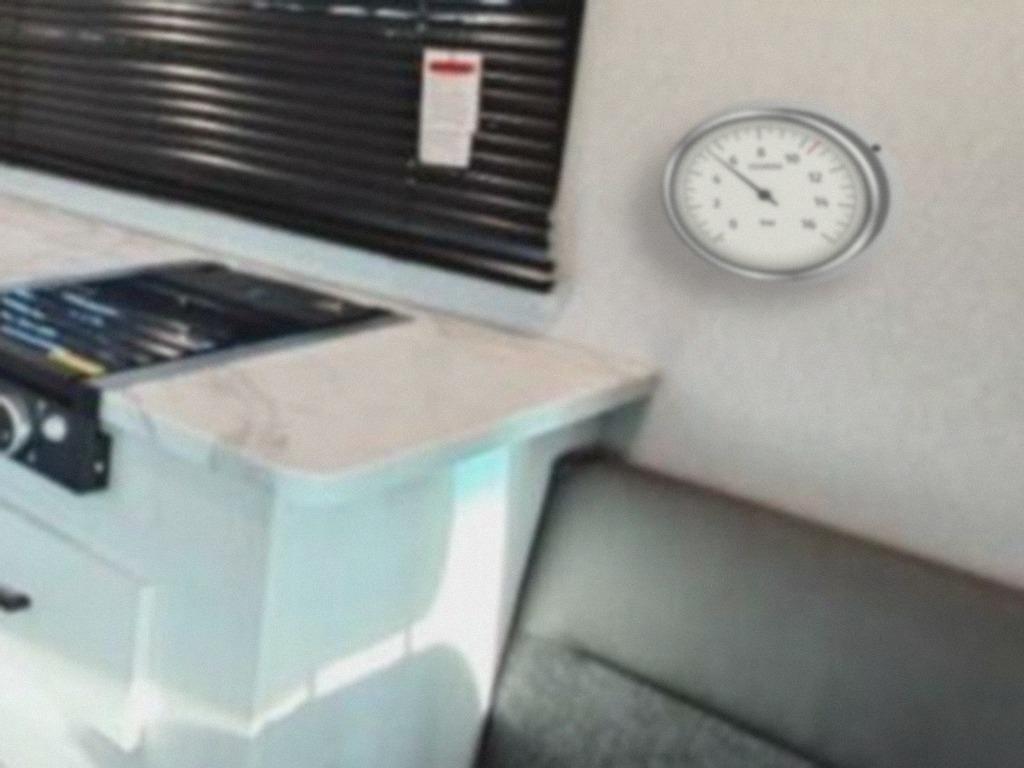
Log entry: 5.5 bar
